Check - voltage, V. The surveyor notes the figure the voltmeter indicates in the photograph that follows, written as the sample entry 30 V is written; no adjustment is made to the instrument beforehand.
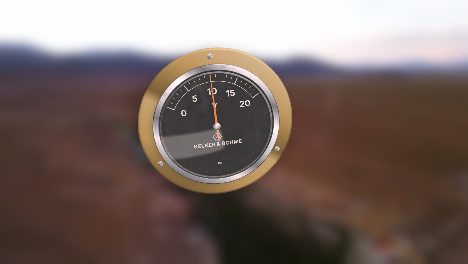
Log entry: 10 V
